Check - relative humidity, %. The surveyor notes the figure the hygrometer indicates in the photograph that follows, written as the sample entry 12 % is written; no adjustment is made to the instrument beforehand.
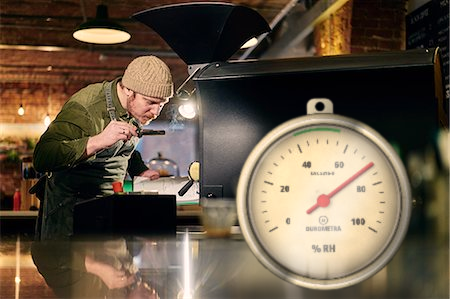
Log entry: 72 %
